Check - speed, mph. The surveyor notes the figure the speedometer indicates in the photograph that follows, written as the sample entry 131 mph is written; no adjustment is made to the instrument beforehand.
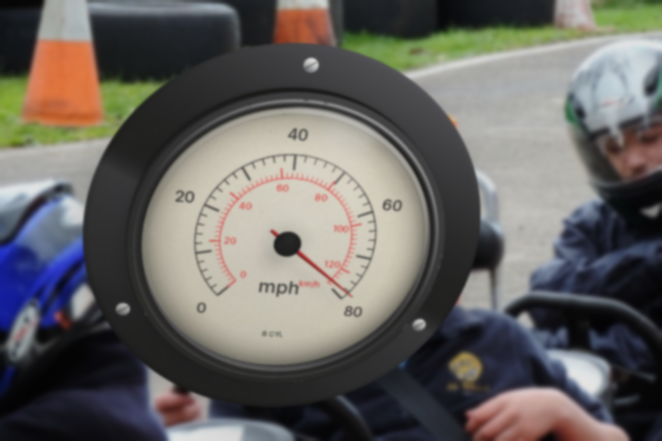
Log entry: 78 mph
